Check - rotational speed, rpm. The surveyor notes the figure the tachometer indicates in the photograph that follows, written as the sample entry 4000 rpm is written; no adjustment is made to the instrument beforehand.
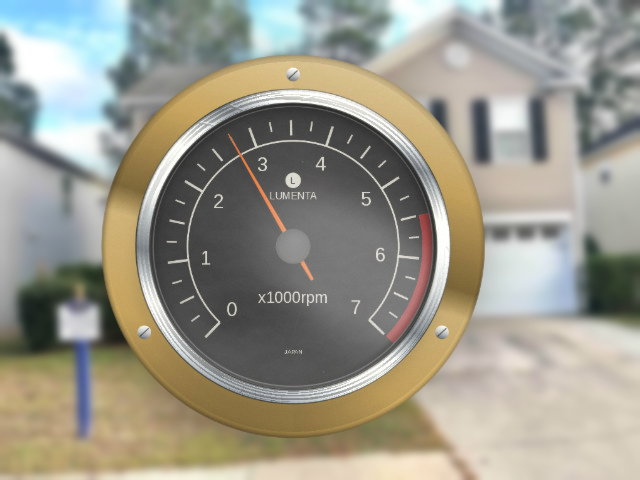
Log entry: 2750 rpm
